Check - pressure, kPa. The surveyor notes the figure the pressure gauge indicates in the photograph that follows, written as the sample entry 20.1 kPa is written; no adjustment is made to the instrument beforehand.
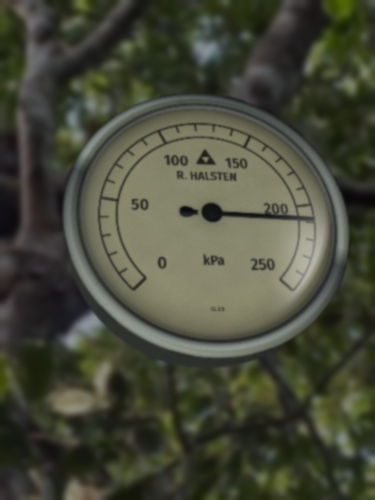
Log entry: 210 kPa
